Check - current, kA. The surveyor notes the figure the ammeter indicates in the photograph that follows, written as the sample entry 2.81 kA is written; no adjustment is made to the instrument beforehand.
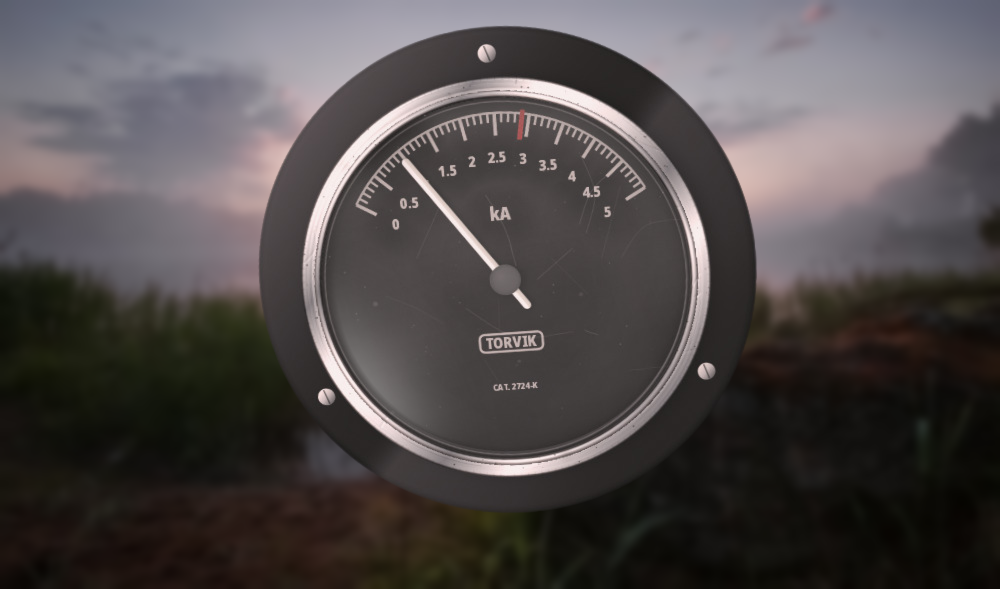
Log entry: 1 kA
